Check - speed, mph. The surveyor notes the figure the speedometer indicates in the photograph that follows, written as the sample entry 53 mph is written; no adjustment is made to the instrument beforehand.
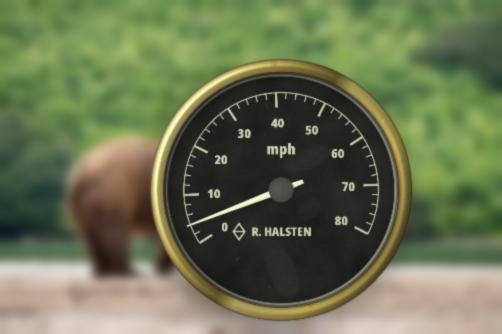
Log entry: 4 mph
